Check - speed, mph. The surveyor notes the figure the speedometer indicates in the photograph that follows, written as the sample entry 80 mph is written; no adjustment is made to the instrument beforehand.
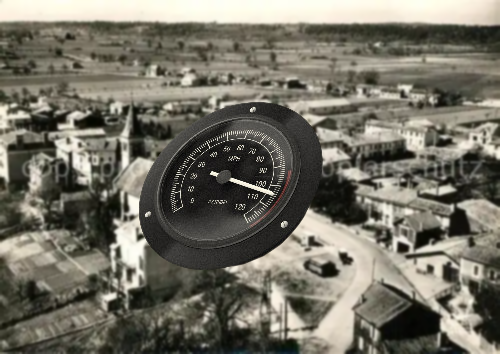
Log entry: 105 mph
